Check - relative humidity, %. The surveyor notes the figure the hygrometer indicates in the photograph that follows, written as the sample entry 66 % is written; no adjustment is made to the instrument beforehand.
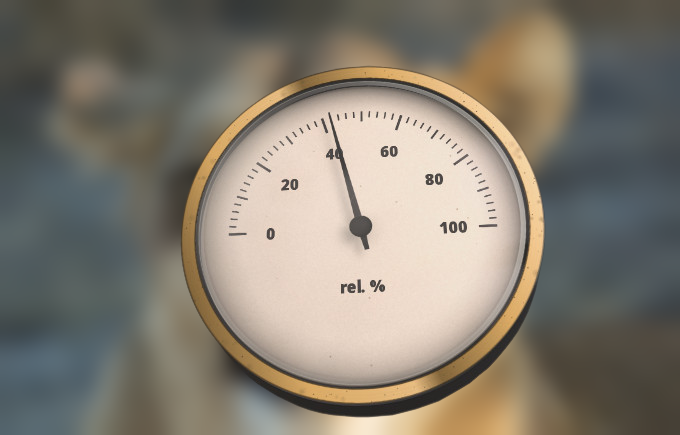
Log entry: 42 %
